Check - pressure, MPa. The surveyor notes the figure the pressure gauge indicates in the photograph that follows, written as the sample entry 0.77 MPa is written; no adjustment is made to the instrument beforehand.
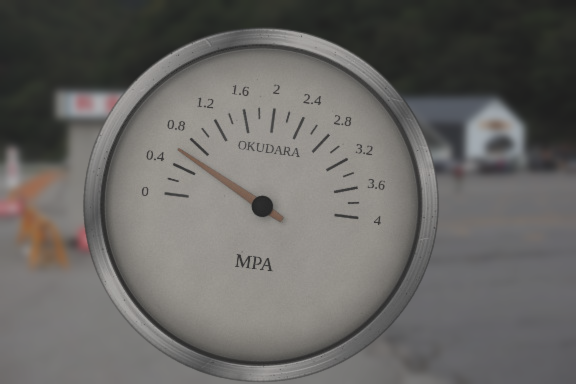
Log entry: 0.6 MPa
